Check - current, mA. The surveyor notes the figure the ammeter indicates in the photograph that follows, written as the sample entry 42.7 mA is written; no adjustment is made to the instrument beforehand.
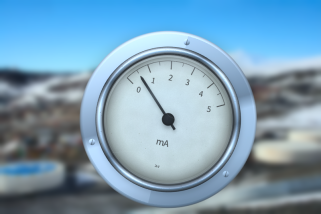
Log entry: 0.5 mA
